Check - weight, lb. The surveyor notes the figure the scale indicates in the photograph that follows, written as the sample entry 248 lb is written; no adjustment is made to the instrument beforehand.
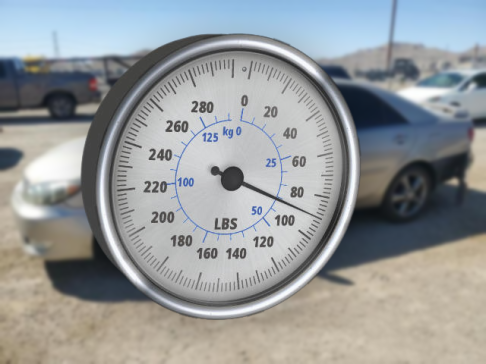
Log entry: 90 lb
